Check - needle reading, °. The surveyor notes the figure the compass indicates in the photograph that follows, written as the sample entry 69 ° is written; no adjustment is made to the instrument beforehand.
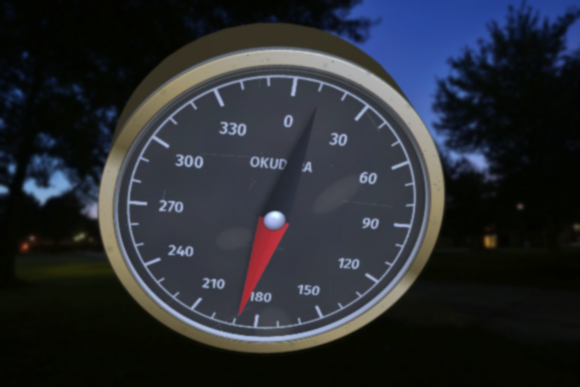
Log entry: 190 °
